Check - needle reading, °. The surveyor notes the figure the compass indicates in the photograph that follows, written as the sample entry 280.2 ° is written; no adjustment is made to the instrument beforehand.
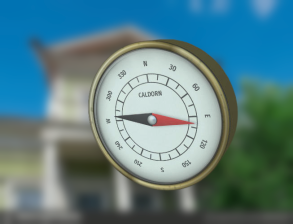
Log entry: 97.5 °
